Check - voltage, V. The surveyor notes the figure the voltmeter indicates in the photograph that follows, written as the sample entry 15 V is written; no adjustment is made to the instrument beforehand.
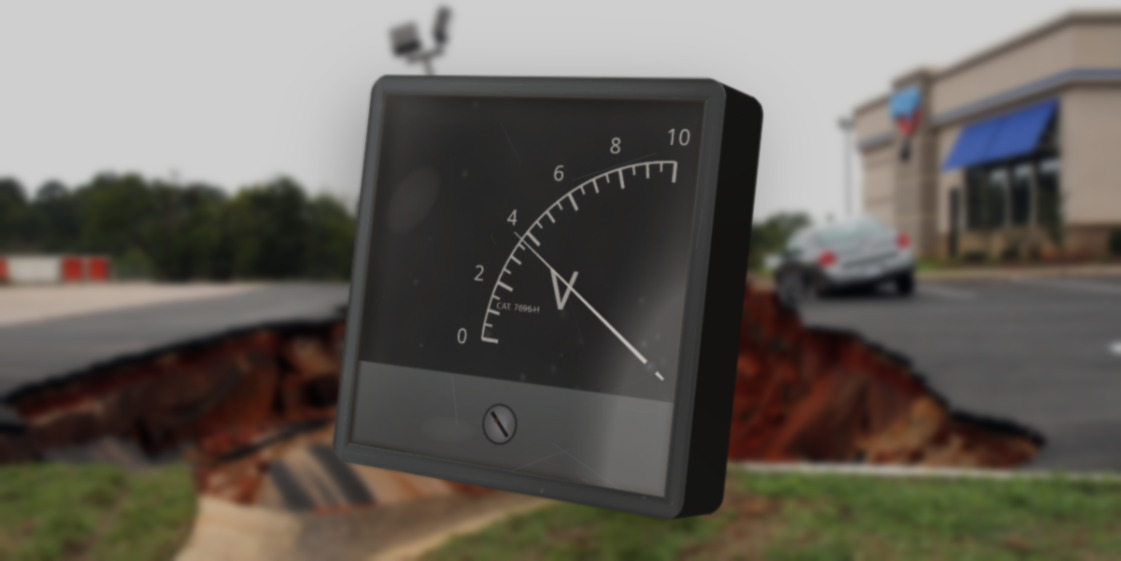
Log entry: 3.75 V
